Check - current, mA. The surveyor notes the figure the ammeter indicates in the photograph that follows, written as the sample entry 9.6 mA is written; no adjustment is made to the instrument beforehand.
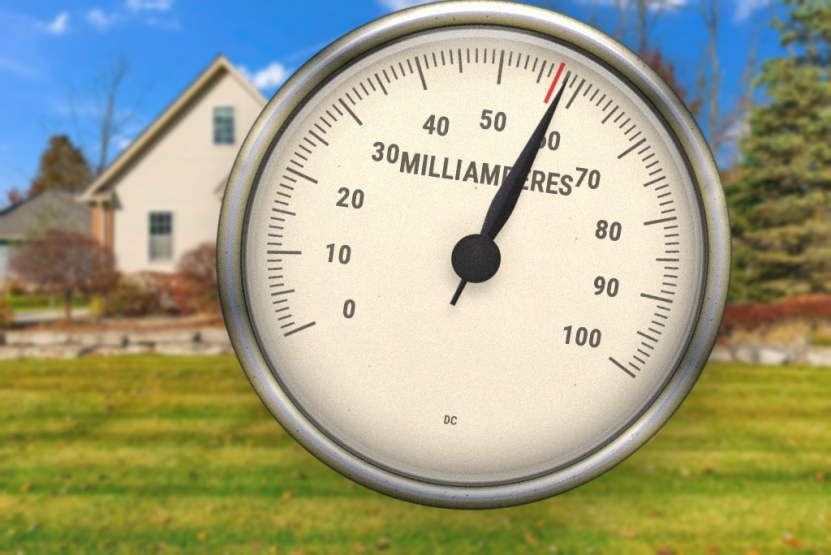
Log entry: 58 mA
